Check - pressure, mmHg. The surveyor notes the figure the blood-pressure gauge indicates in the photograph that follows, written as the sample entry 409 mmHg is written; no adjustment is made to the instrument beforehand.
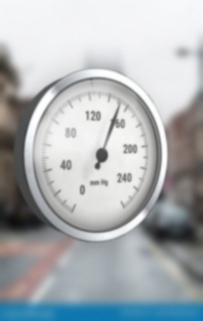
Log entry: 150 mmHg
